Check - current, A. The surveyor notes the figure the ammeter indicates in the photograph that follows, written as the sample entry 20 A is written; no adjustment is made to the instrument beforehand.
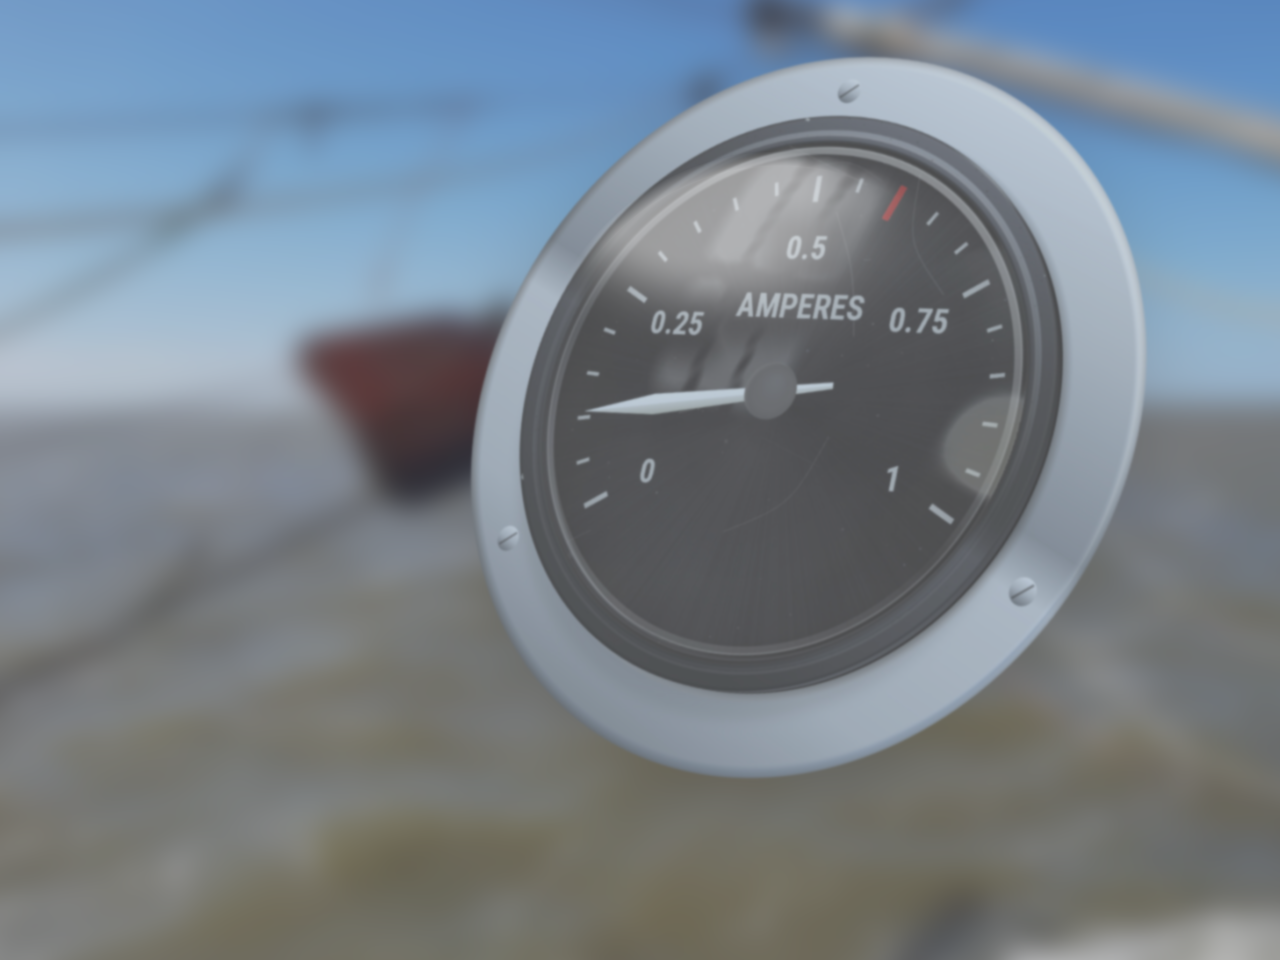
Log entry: 0.1 A
